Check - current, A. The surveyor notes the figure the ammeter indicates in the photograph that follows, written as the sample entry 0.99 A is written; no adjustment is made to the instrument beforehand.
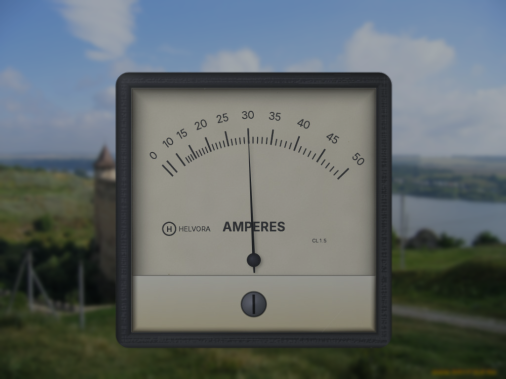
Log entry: 30 A
